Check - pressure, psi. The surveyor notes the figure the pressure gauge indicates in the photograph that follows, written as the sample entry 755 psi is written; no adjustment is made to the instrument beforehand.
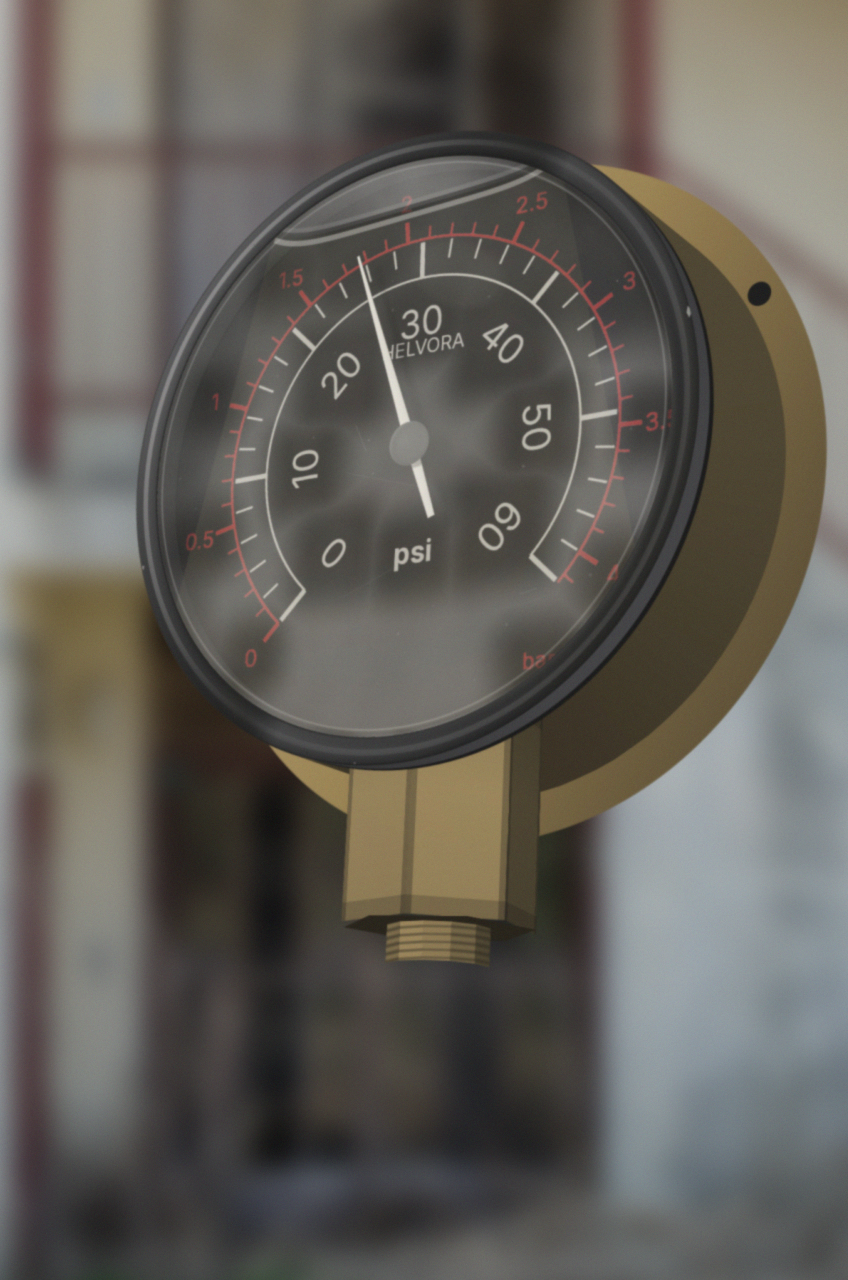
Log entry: 26 psi
